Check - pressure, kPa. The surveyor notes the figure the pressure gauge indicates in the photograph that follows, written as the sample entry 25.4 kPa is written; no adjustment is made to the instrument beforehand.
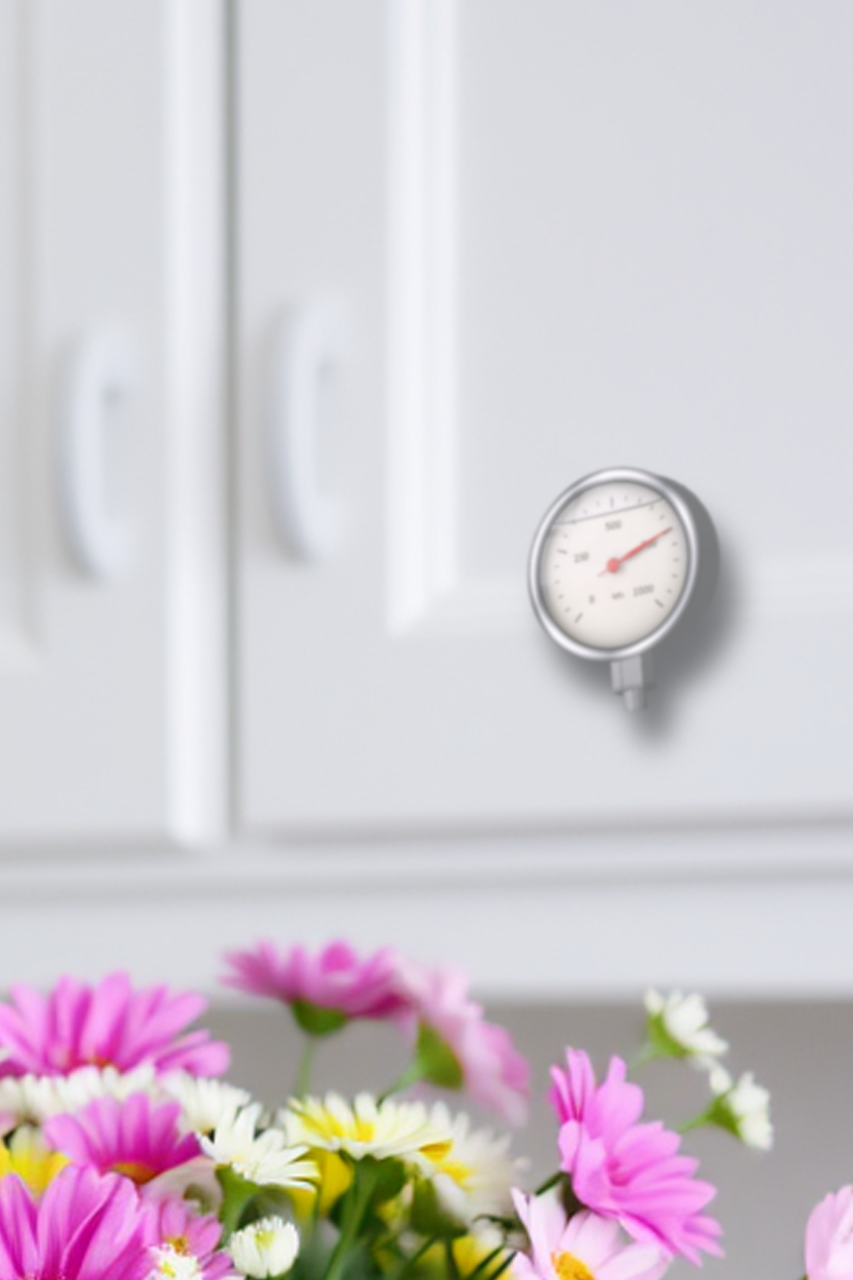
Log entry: 750 kPa
